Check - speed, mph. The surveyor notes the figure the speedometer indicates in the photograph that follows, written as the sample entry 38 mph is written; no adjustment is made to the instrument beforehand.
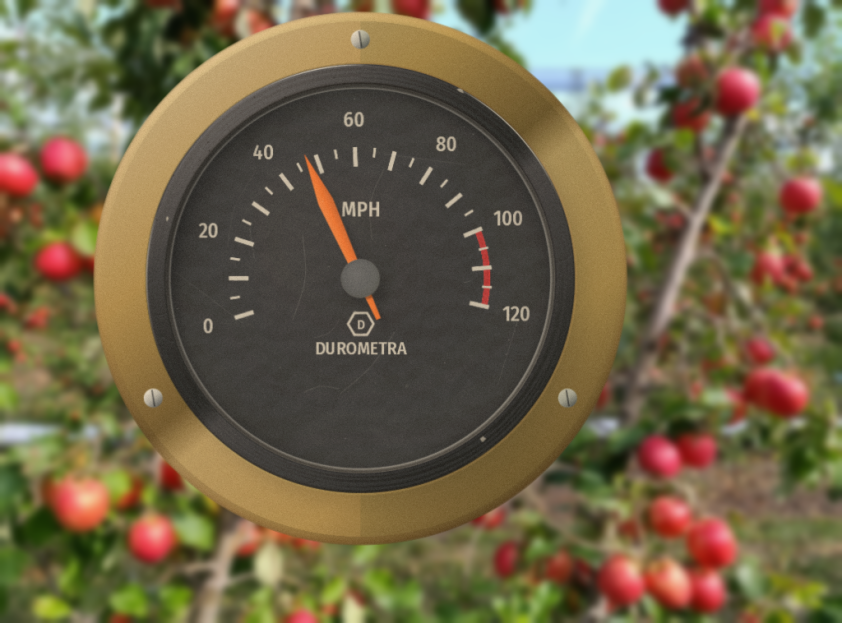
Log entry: 47.5 mph
